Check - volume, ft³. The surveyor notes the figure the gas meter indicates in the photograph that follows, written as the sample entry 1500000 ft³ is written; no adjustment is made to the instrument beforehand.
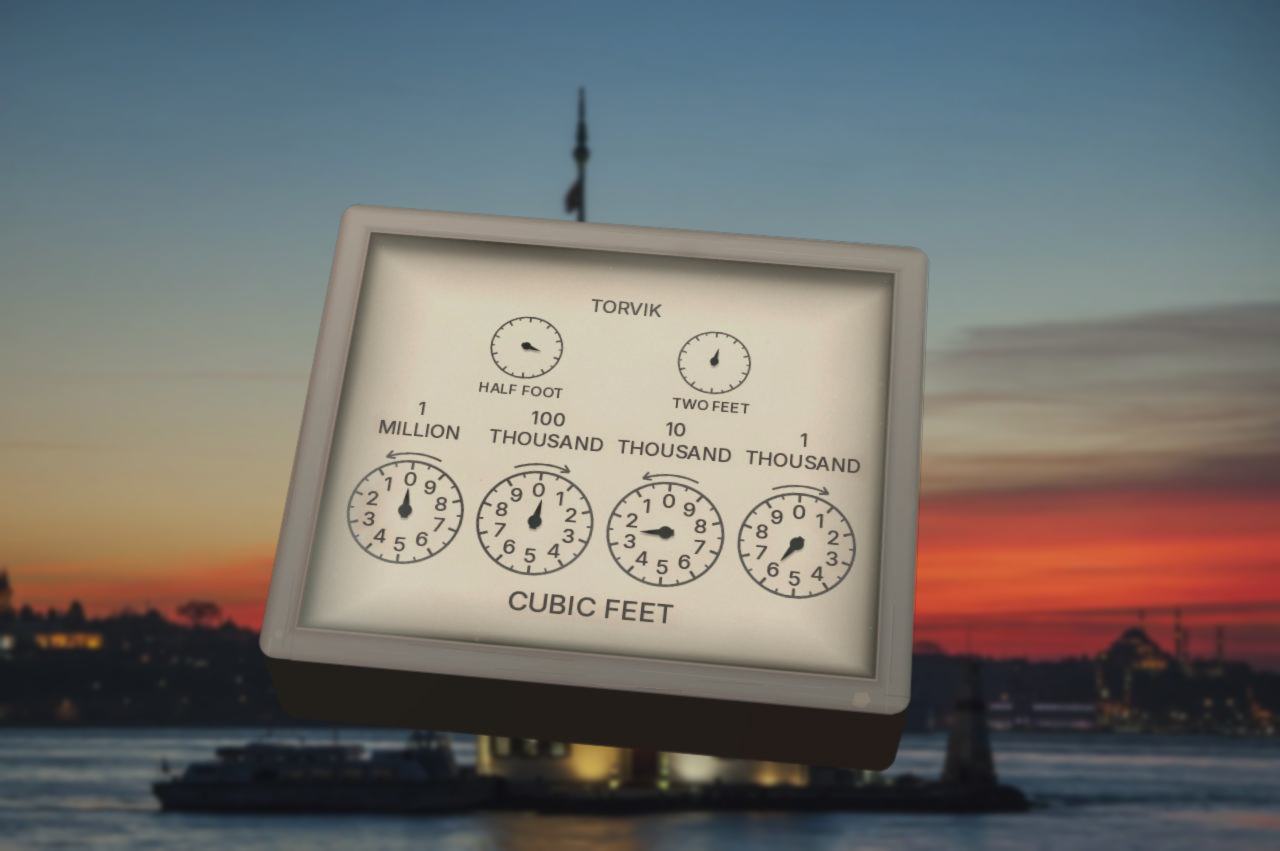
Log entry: 2600 ft³
